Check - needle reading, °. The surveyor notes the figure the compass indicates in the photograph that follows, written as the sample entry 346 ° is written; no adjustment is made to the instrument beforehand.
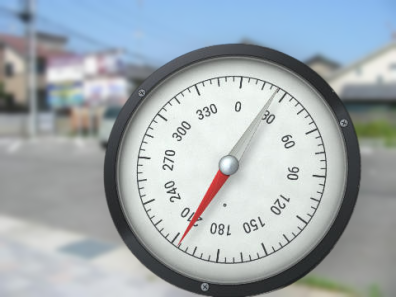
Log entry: 205 °
